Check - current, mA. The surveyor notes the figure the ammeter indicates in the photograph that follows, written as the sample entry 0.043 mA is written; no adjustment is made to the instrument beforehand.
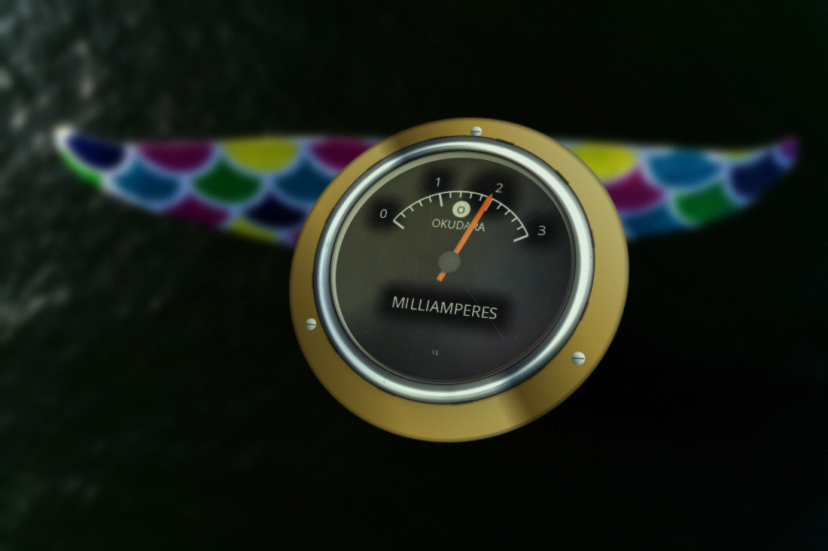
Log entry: 2 mA
